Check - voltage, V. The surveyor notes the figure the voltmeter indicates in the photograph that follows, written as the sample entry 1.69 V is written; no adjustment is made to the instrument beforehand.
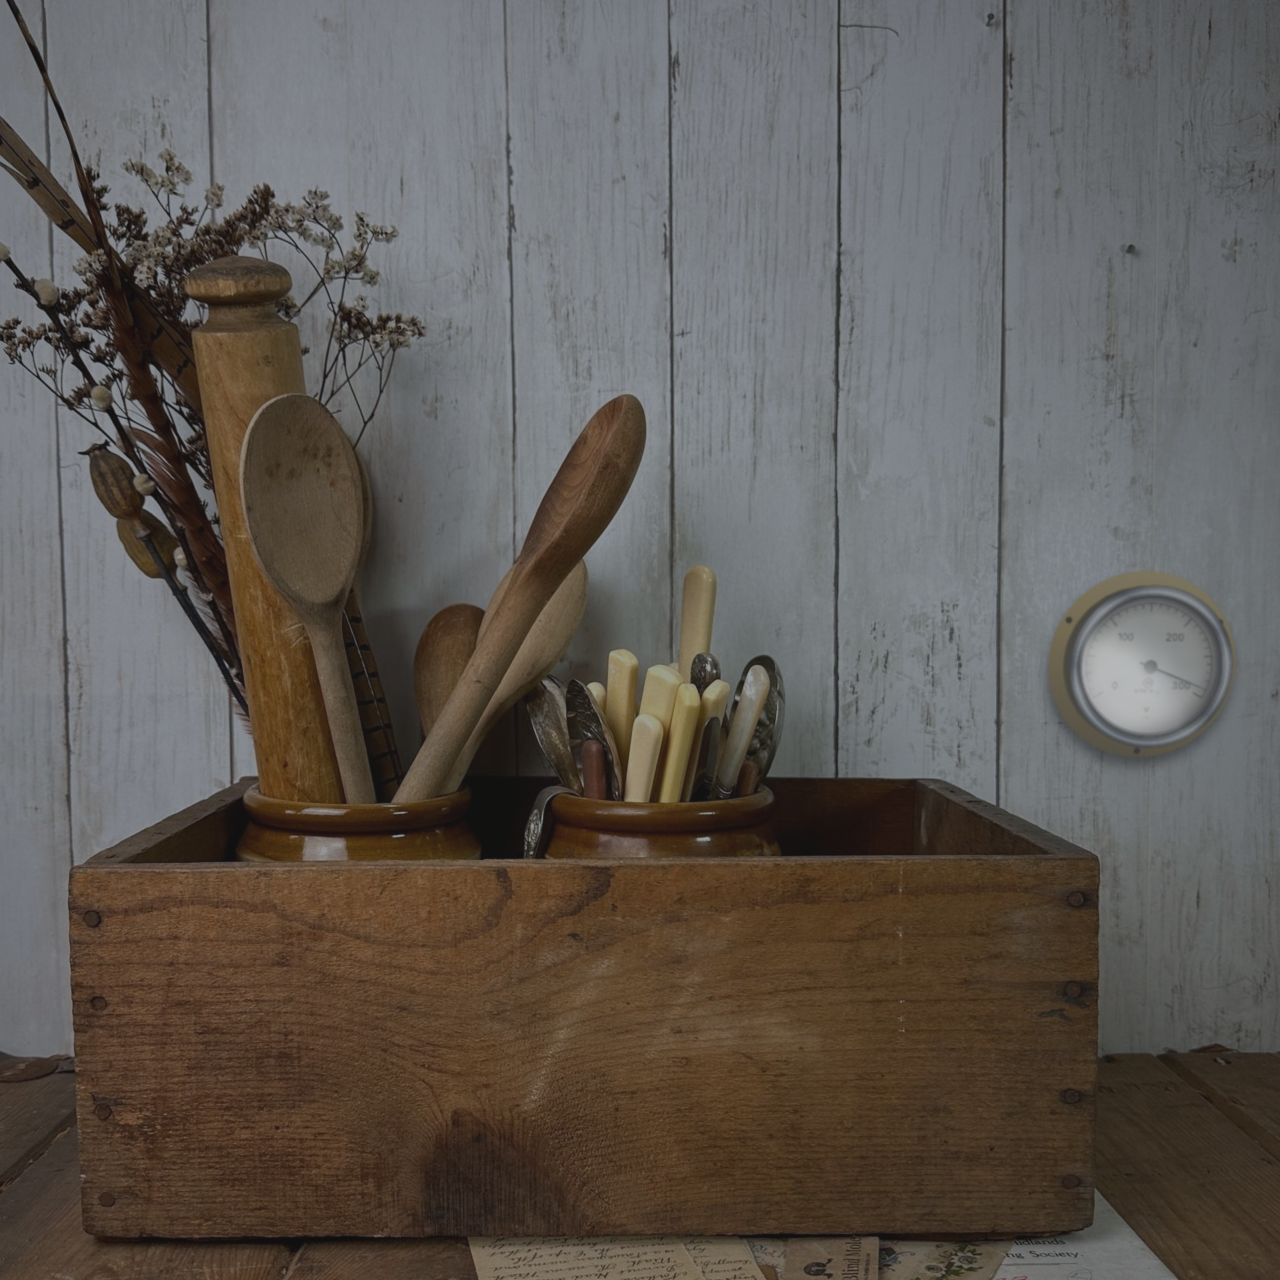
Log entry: 290 V
